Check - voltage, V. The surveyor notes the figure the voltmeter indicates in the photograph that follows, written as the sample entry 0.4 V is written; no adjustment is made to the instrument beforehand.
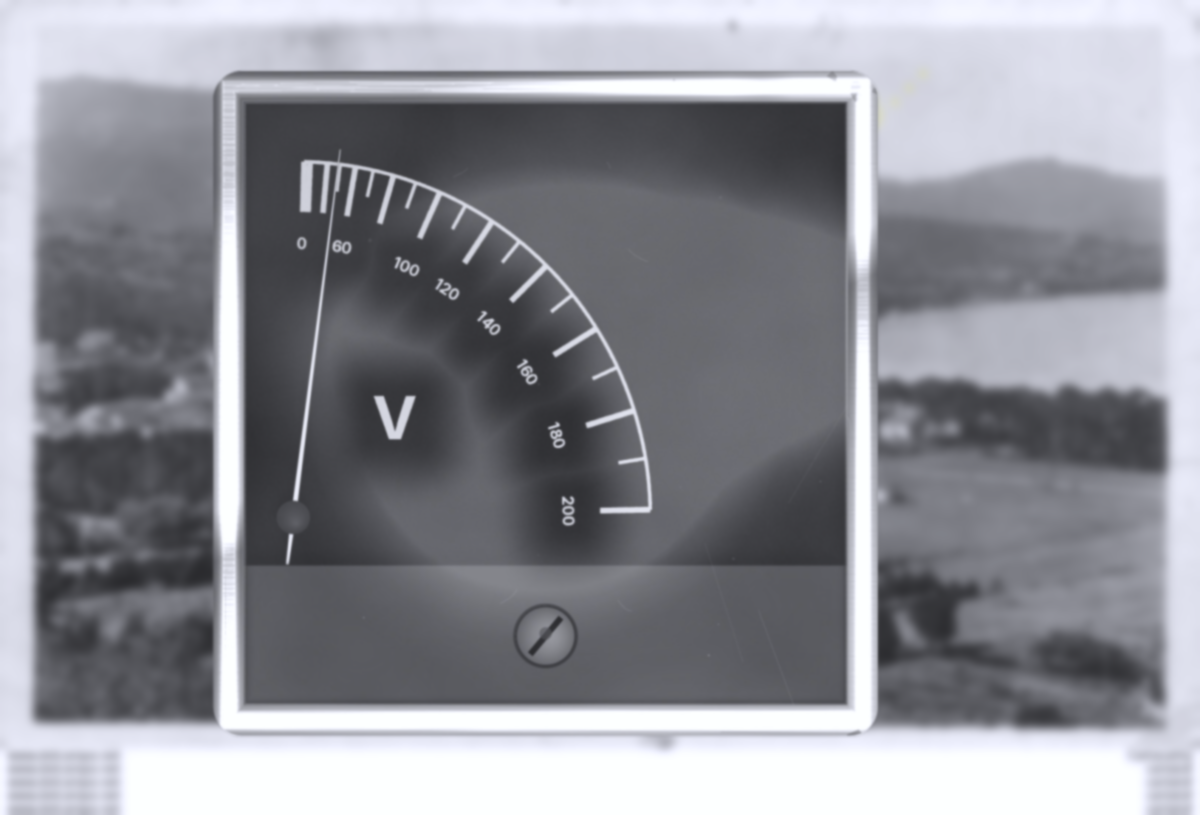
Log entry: 50 V
